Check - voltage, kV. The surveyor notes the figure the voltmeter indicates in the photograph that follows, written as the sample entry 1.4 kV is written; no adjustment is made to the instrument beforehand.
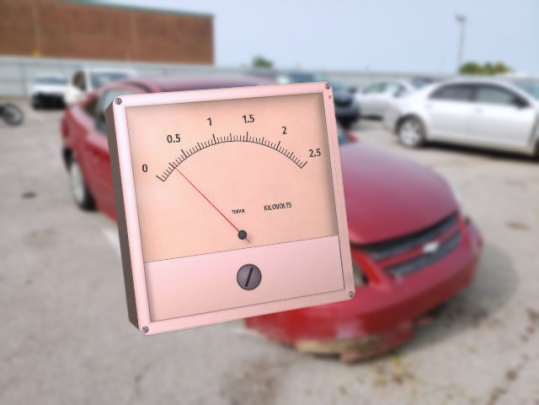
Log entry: 0.25 kV
